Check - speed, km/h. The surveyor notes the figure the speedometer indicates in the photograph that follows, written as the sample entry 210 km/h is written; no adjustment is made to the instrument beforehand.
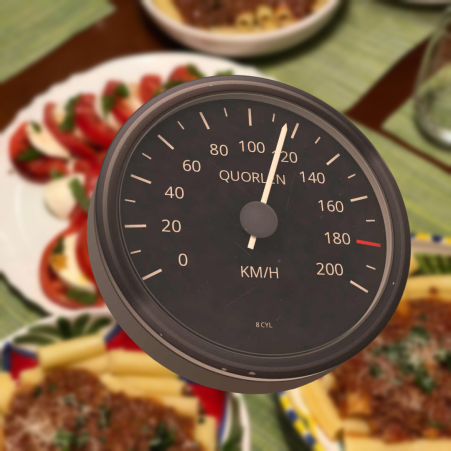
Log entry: 115 km/h
